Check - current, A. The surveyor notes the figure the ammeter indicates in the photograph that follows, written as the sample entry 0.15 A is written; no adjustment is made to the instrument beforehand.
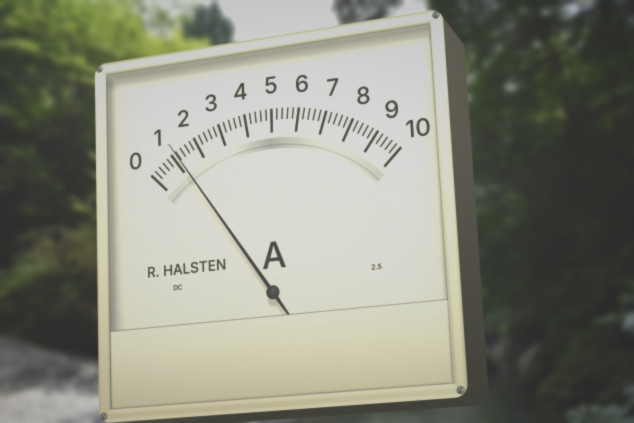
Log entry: 1.2 A
